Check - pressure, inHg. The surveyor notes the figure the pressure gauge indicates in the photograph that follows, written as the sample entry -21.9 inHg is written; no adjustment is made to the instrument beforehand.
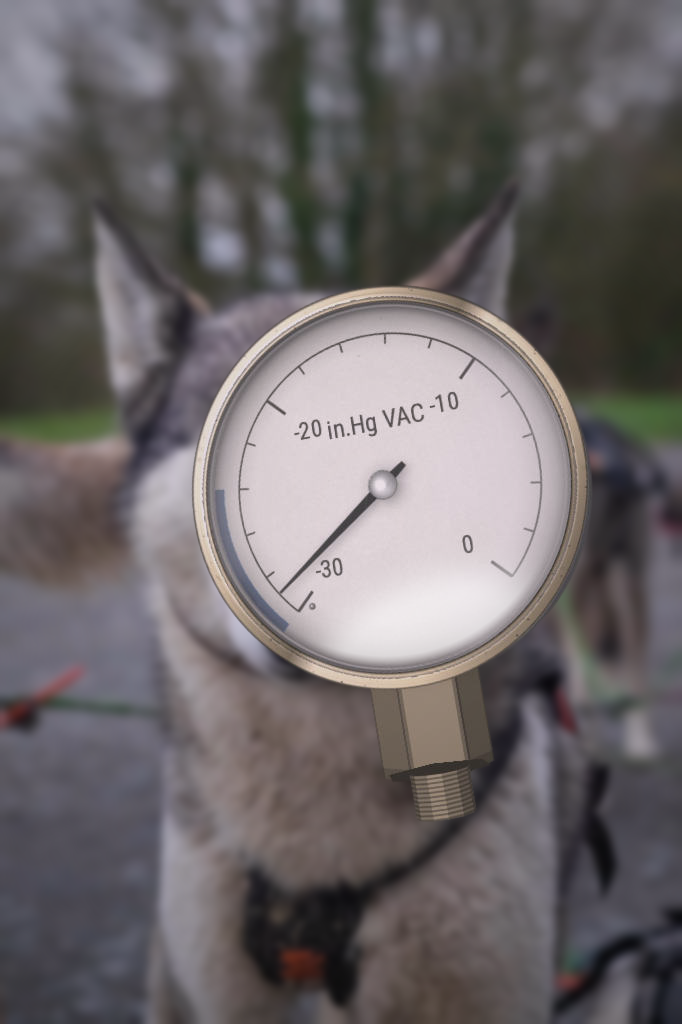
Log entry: -29 inHg
